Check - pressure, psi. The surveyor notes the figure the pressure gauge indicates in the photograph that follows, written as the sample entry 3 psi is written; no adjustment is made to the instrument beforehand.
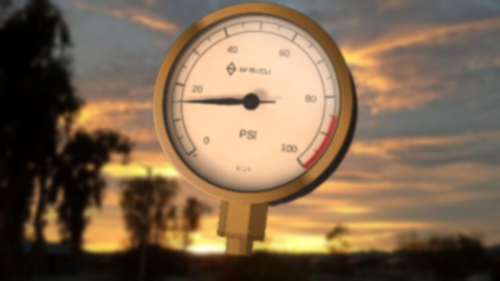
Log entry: 15 psi
